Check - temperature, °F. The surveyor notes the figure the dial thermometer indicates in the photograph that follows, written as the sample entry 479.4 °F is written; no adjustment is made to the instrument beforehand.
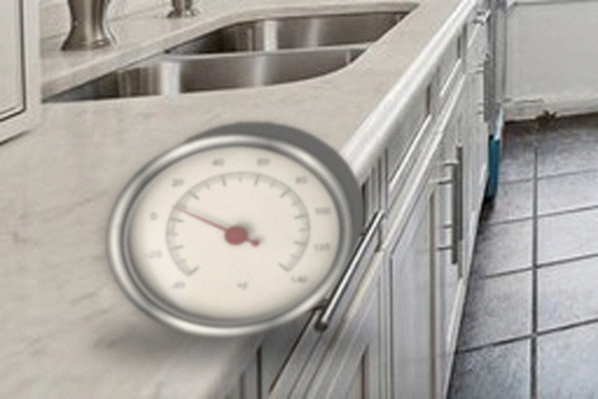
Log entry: 10 °F
